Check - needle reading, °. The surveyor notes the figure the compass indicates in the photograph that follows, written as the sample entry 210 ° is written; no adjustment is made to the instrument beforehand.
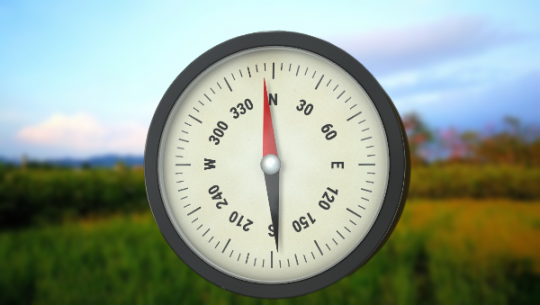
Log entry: 355 °
